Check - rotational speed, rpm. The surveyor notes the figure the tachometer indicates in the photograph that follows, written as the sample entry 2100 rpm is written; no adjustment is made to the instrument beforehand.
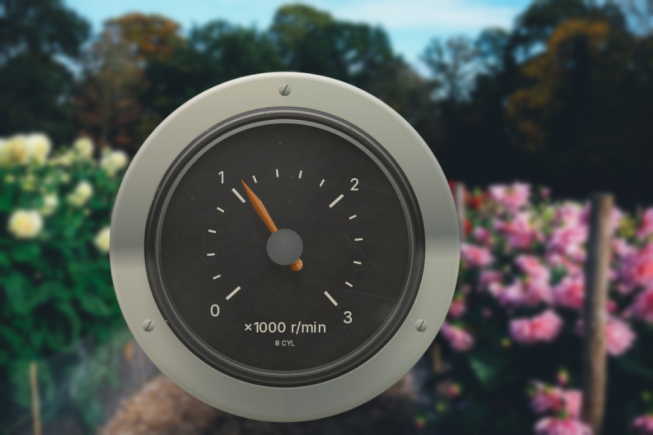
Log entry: 1100 rpm
